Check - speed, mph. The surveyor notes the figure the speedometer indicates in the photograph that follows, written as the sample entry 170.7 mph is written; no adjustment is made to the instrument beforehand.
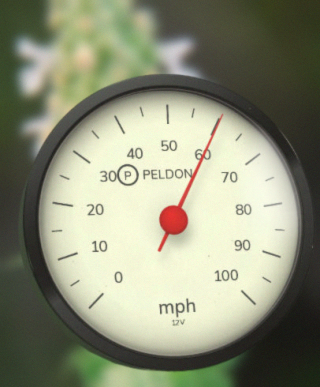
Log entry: 60 mph
